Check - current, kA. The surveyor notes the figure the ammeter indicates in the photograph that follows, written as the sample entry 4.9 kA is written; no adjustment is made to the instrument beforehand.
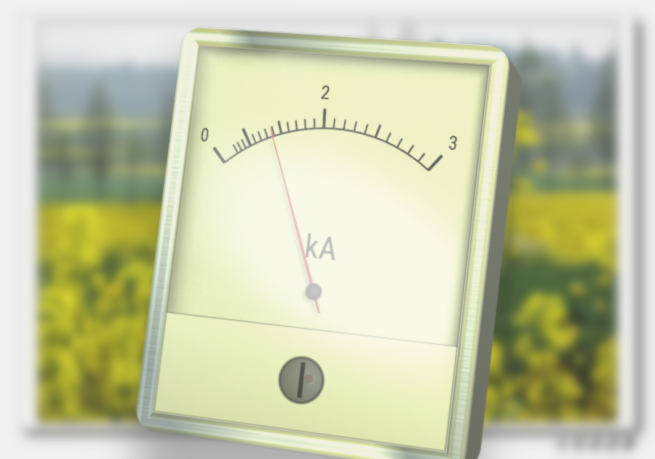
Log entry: 1.4 kA
